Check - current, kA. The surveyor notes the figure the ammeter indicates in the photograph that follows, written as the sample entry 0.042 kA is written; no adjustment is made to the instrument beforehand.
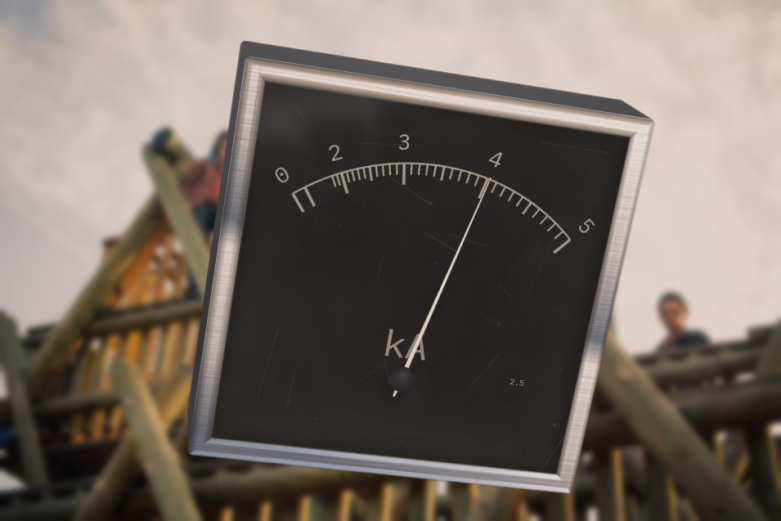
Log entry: 4 kA
